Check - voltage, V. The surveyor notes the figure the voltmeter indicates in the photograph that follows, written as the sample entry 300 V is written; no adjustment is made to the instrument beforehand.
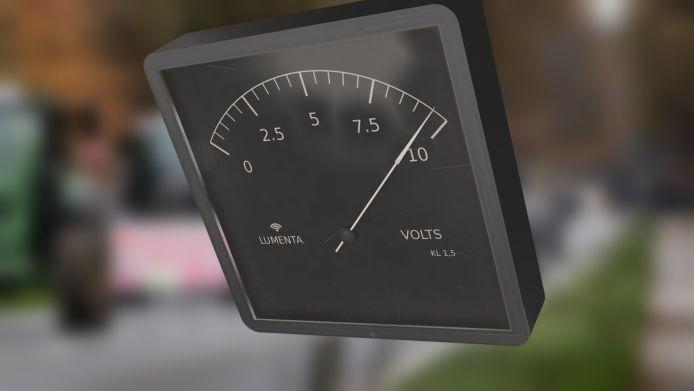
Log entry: 9.5 V
